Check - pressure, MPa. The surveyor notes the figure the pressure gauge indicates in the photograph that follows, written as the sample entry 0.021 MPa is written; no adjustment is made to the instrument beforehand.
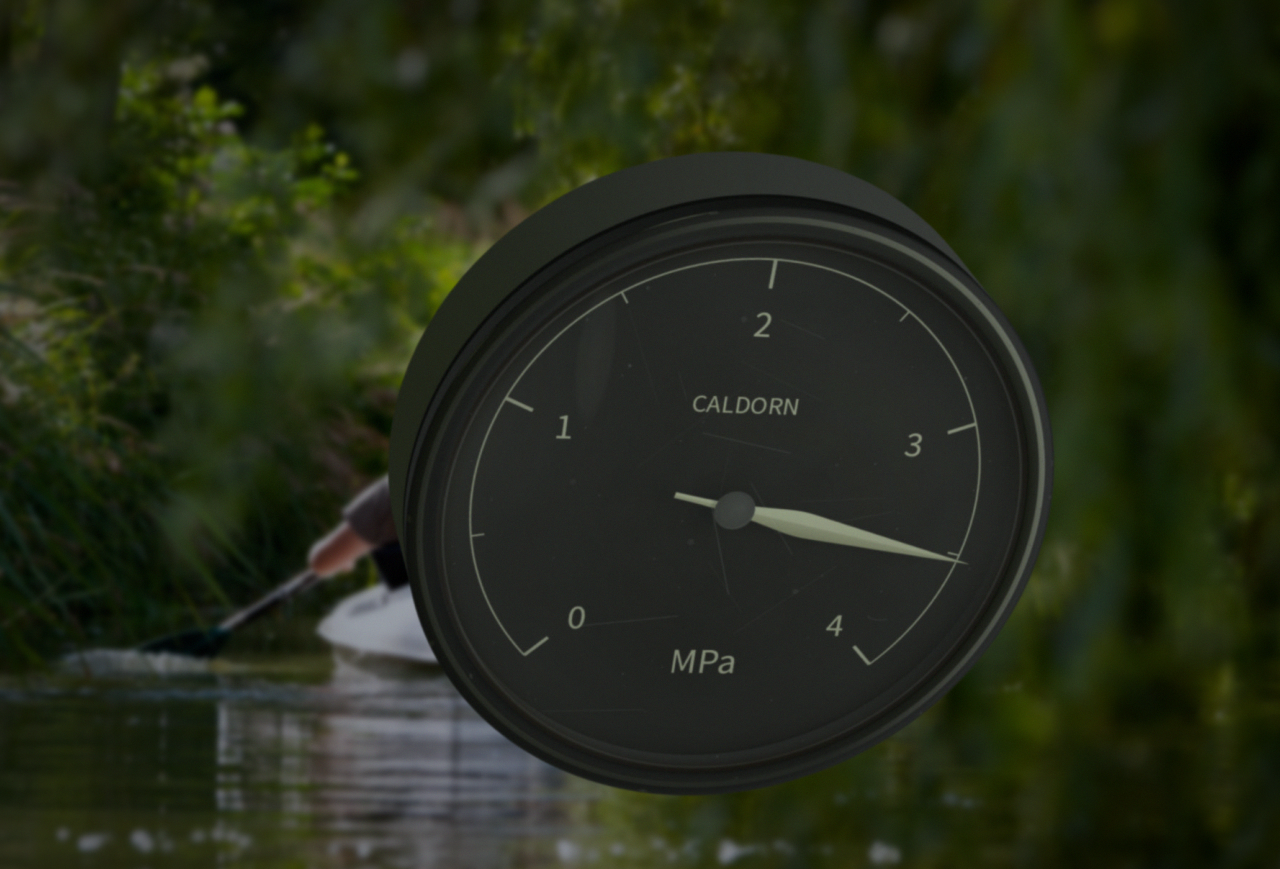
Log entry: 3.5 MPa
